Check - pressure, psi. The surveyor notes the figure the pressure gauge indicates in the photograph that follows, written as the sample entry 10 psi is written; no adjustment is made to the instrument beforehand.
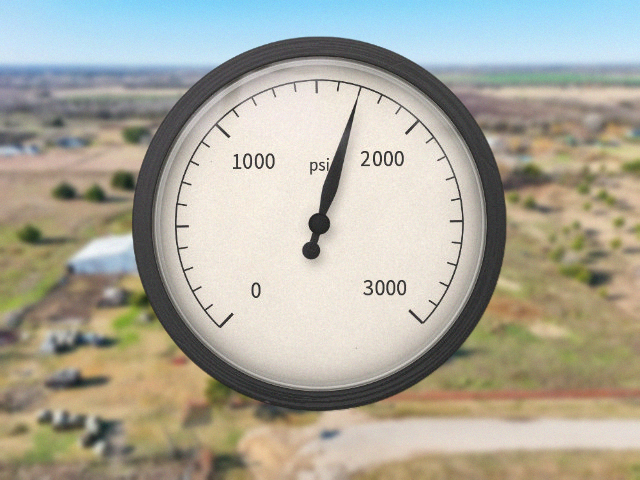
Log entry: 1700 psi
